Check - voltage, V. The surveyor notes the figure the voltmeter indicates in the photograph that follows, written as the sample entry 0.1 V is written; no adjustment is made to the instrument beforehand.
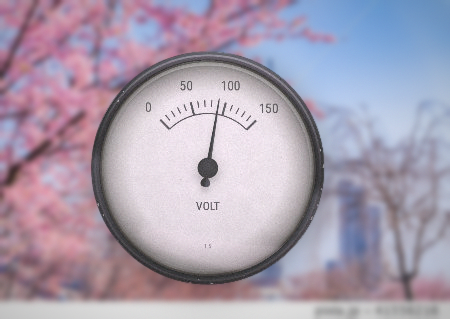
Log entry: 90 V
